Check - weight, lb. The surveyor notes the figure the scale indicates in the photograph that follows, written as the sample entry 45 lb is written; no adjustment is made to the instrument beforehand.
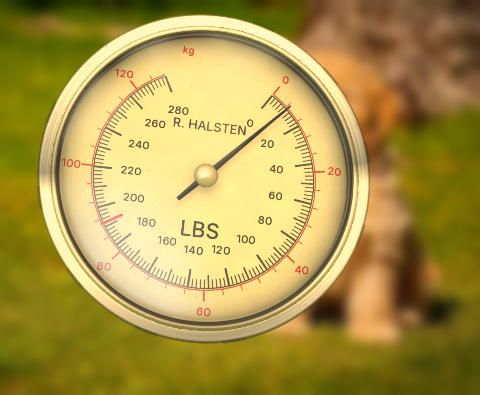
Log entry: 10 lb
